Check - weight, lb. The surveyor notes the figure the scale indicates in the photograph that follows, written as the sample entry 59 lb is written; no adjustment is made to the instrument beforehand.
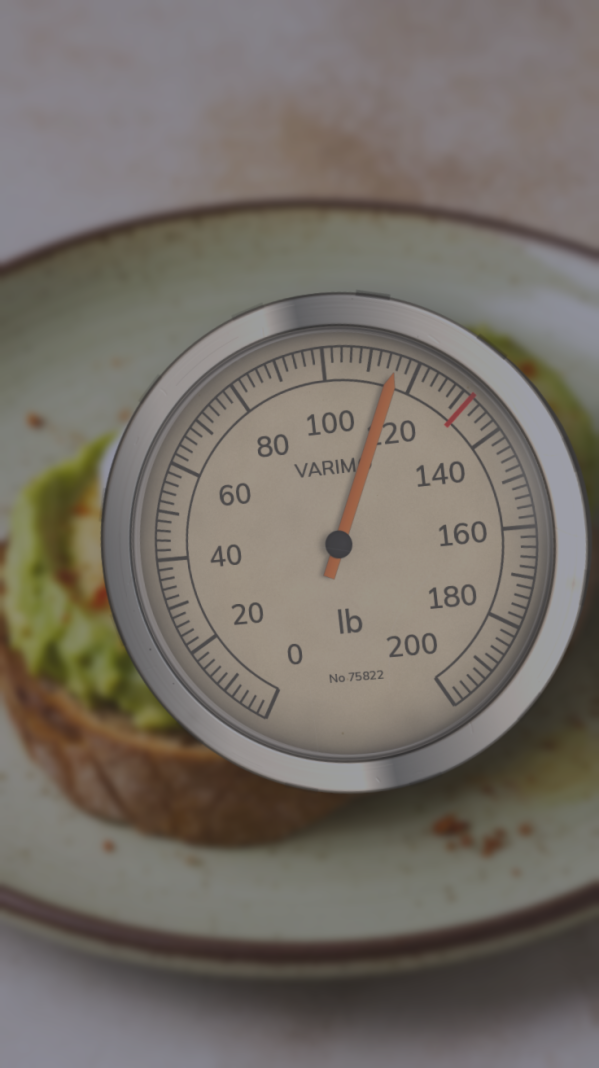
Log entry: 116 lb
